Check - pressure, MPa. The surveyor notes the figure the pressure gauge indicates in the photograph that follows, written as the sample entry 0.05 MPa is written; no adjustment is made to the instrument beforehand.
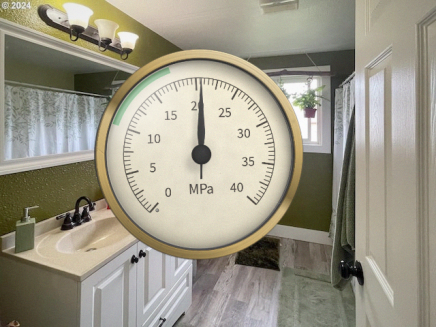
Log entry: 20.5 MPa
